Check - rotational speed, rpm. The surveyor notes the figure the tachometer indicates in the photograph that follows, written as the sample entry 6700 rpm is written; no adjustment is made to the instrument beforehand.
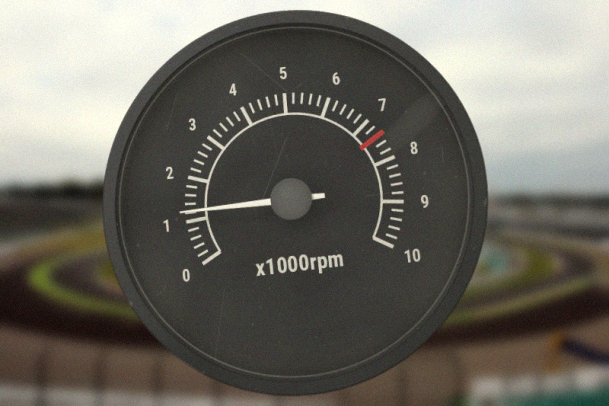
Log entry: 1200 rpm
